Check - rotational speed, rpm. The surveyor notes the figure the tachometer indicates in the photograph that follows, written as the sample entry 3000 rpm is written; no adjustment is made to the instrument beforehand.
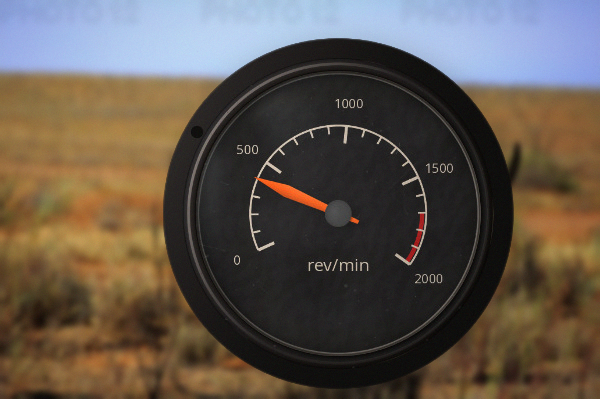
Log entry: 400 rpm
